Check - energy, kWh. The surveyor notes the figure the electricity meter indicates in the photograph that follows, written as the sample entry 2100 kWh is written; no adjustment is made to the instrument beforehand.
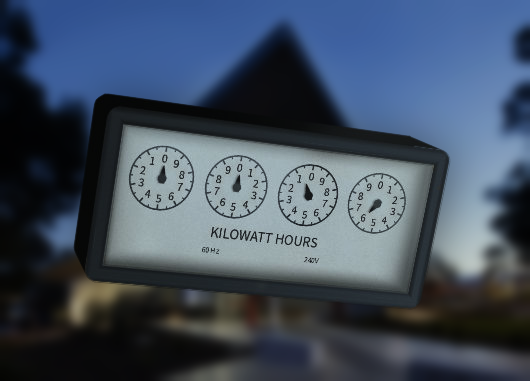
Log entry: 6 kWh
